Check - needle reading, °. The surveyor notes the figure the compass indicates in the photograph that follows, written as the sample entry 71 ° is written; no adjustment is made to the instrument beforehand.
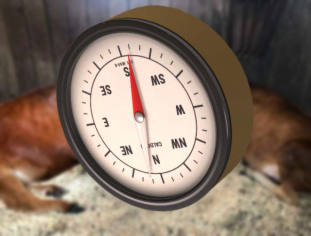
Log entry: 190 °
